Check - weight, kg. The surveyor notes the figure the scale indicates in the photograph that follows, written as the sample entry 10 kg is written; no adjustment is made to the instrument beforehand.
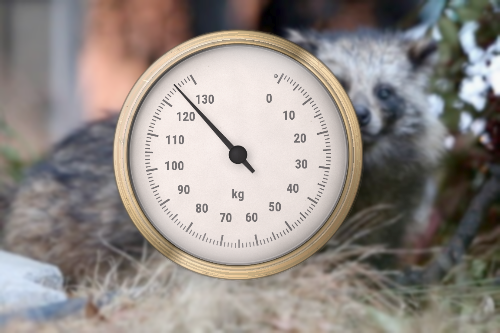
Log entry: 125 kg
